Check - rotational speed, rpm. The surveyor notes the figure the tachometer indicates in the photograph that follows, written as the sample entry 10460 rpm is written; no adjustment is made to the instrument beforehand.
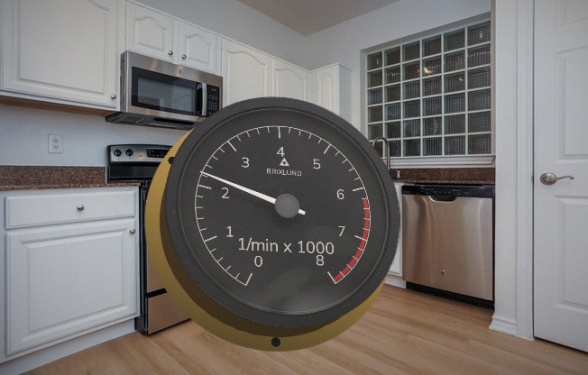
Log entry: 2200 rpm
